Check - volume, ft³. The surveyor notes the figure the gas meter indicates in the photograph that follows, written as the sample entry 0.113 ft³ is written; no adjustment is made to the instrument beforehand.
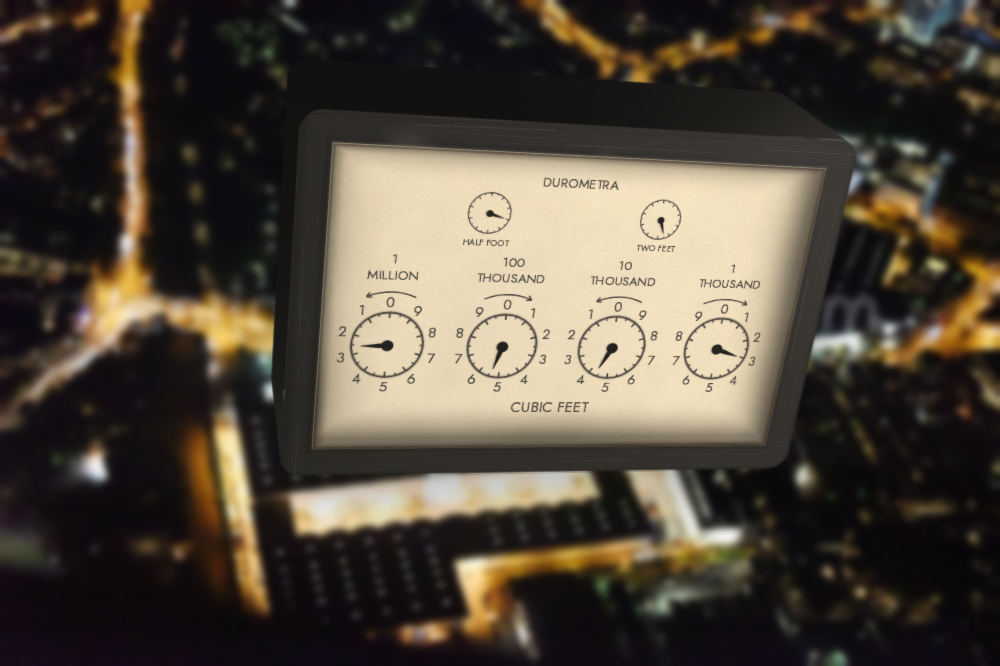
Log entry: 254300 ft³
